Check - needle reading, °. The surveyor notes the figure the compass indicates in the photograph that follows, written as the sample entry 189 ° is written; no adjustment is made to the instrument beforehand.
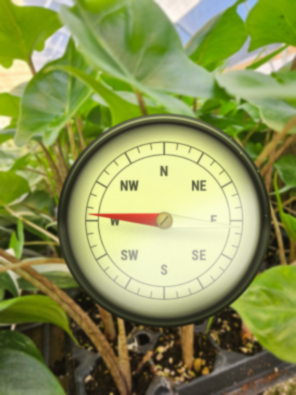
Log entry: 275 °
